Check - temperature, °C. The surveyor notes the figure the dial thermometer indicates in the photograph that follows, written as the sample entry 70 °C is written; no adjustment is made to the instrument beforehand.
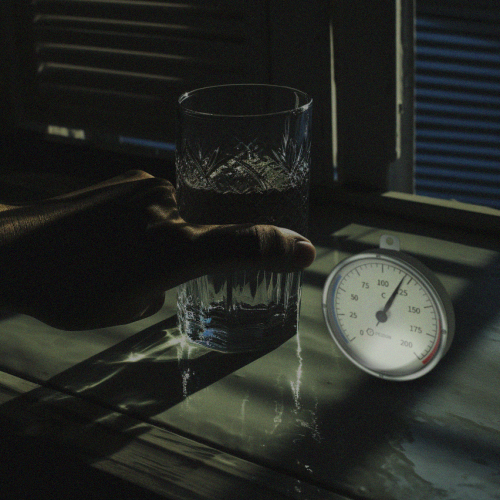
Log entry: 120 °C
